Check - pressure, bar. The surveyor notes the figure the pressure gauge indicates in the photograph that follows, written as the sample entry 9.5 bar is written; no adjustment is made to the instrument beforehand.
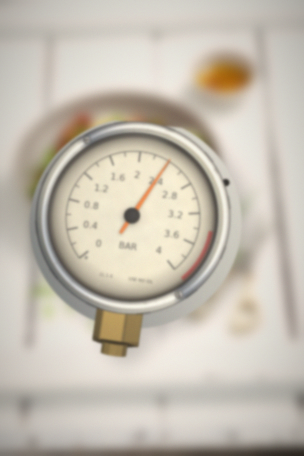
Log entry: 2.4 bar
